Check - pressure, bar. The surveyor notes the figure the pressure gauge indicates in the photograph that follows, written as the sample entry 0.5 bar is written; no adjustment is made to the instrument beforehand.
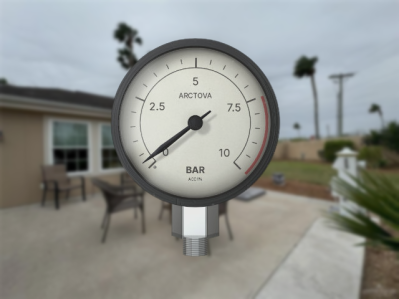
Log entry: 0.25 bar
